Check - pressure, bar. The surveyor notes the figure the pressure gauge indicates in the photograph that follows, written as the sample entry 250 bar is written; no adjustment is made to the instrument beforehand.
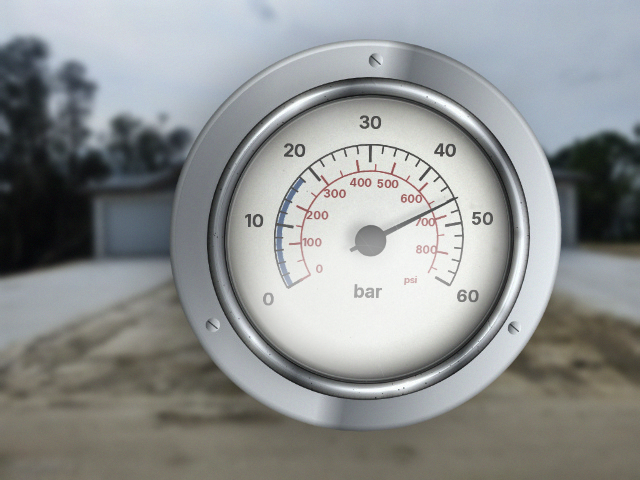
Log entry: 46 bar
